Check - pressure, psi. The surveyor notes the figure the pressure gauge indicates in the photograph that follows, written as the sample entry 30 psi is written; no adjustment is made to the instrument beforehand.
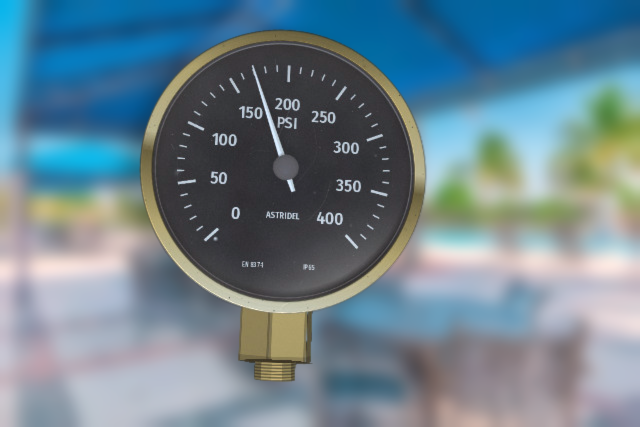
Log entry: 170 psi
